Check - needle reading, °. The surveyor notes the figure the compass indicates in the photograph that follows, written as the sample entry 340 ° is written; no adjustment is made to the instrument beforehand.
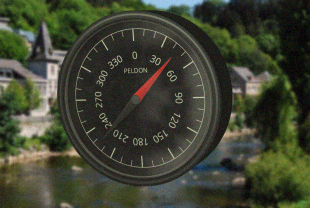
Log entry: 45 °
